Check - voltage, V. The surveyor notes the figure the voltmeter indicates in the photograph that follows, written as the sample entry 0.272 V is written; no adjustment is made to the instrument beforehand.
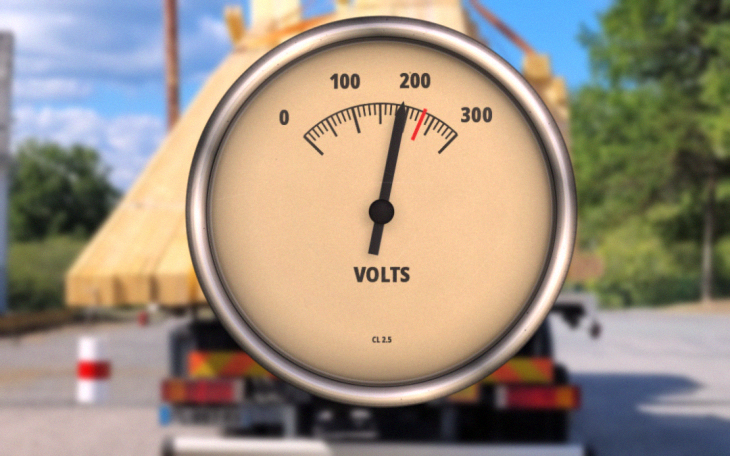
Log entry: 190 V
